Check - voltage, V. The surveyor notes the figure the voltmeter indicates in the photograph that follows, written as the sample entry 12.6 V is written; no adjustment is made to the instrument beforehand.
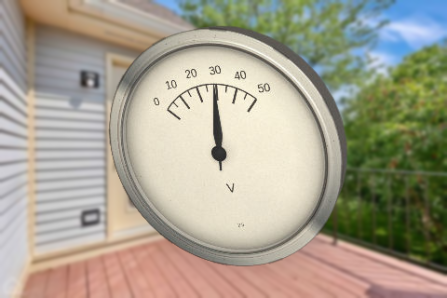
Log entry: 30 V
